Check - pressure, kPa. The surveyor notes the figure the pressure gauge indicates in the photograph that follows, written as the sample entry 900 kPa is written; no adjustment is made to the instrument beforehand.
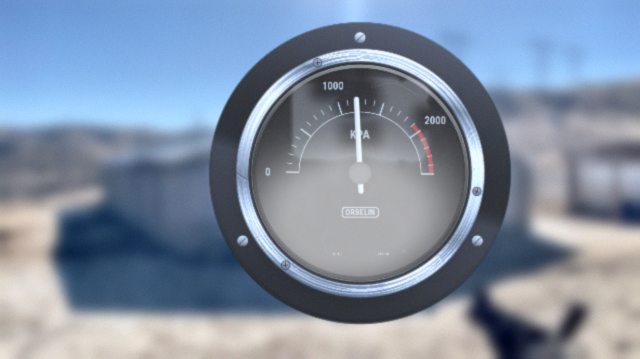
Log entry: 1200 kPa
